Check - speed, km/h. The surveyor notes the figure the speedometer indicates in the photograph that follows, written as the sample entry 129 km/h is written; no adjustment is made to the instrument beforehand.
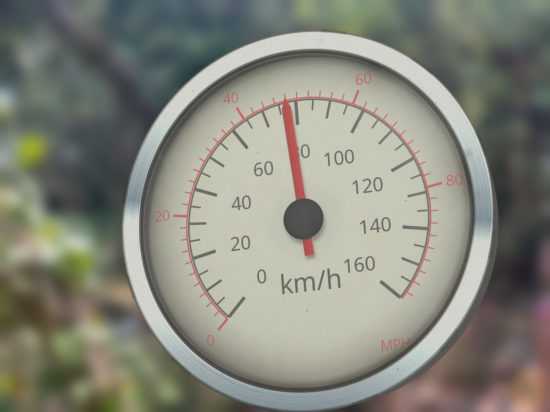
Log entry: 77.5 km/h
